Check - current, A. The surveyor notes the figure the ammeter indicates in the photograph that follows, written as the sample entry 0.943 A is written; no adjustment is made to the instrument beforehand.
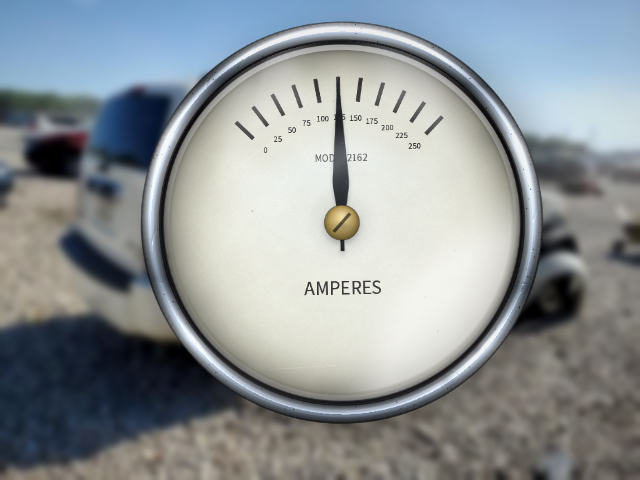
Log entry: 125 A
